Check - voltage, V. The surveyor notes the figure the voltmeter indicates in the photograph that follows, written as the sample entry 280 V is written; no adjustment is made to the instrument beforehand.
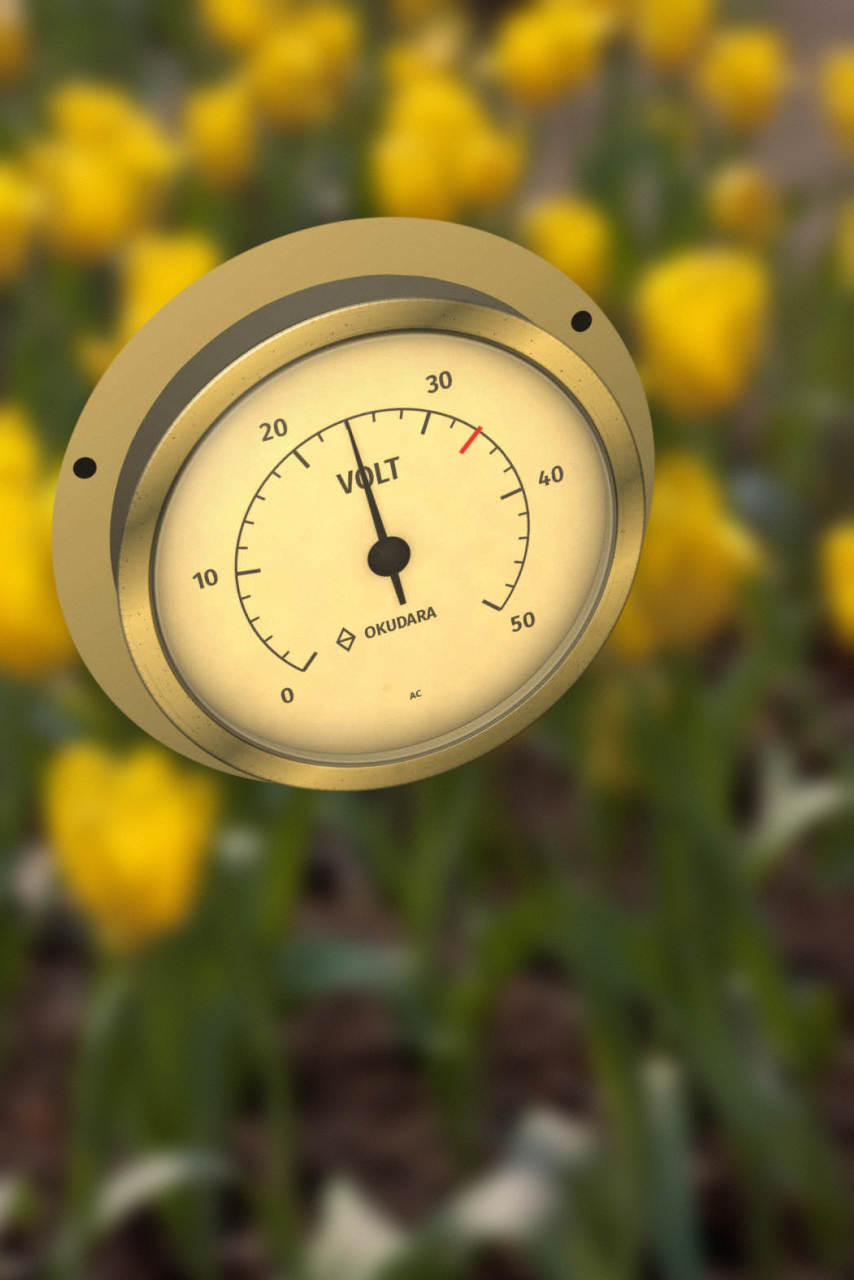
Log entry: 24 V
